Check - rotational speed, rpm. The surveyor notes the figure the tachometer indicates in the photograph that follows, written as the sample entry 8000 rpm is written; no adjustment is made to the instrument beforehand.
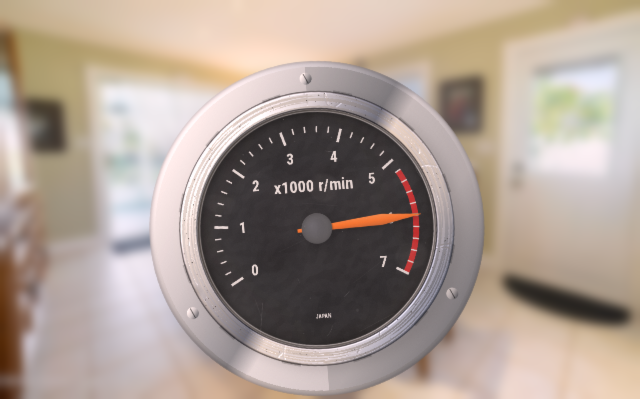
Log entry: 6000 rpm
